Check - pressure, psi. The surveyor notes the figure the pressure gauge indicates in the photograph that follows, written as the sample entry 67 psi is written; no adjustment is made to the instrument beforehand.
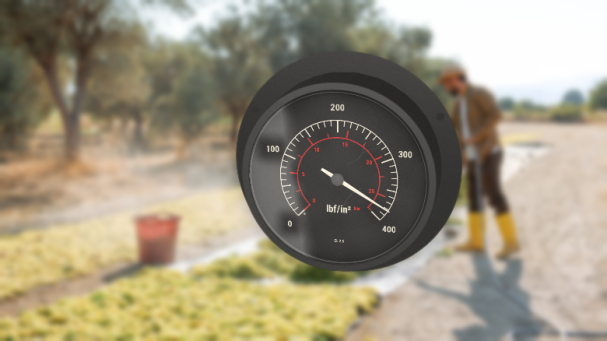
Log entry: 380 psi
